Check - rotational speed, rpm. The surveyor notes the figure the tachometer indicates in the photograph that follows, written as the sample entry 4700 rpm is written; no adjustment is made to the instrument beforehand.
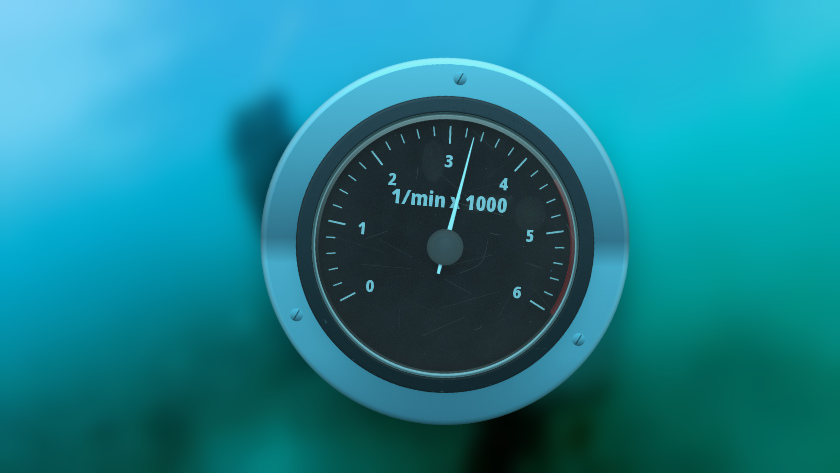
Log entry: 3300 rpm
